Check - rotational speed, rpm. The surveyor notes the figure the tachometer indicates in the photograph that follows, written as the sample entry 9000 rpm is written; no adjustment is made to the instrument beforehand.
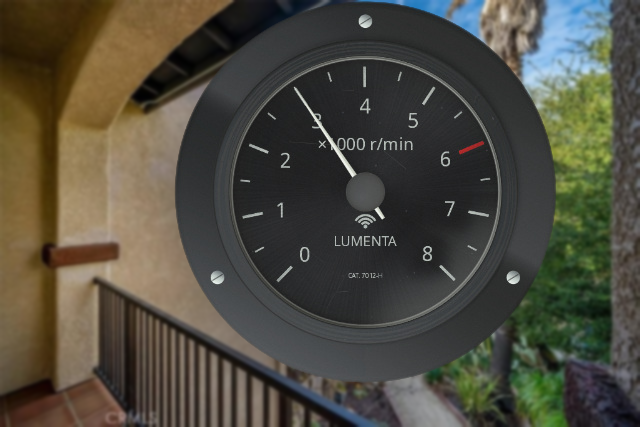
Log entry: 3000 rpm
